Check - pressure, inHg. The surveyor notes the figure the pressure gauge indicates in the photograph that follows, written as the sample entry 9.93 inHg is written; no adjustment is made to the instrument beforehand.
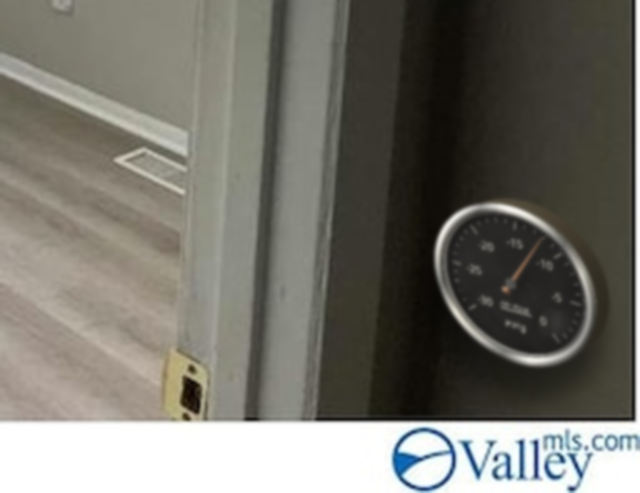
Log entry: -12 inHg
